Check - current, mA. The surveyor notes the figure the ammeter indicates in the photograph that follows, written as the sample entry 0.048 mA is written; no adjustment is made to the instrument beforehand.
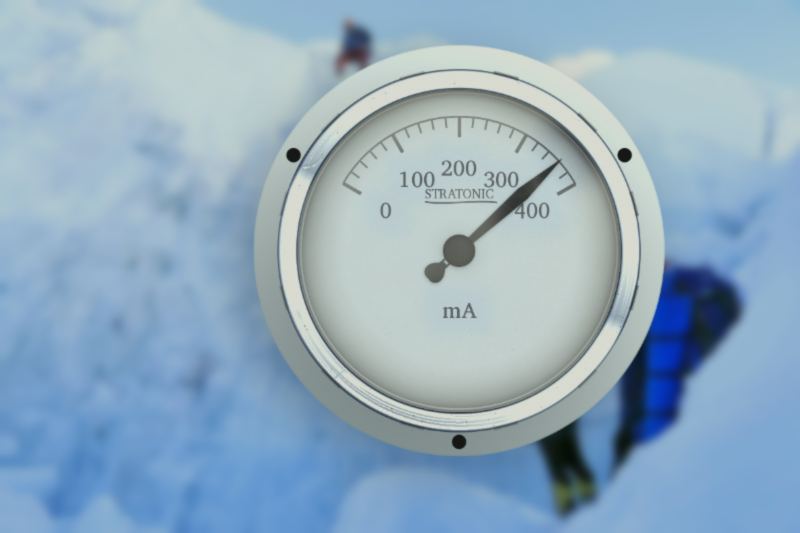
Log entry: 360 mA
